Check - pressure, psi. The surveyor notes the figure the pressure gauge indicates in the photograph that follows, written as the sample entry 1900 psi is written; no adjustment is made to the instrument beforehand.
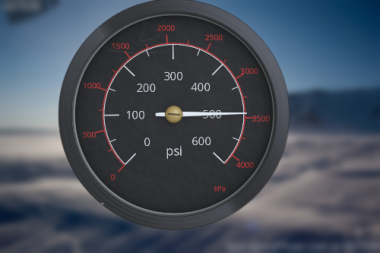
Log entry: 500 psi
